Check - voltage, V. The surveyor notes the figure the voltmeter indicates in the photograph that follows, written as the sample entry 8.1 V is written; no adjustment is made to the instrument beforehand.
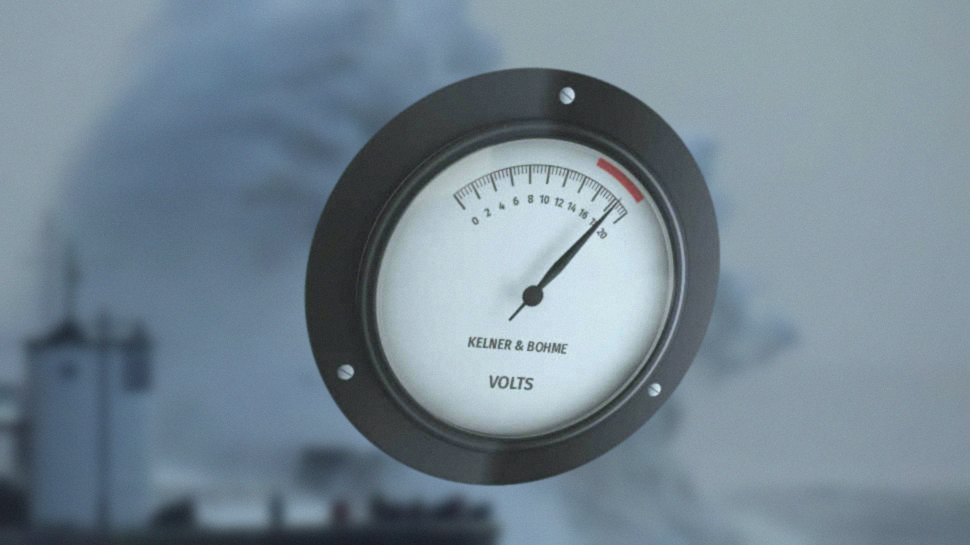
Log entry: 18 V
